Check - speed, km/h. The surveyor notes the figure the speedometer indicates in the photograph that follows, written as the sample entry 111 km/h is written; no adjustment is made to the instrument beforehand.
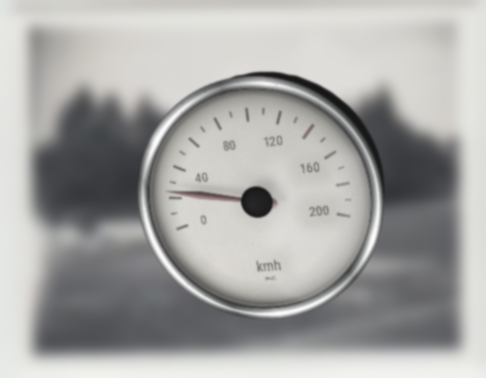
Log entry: 25 km/h
